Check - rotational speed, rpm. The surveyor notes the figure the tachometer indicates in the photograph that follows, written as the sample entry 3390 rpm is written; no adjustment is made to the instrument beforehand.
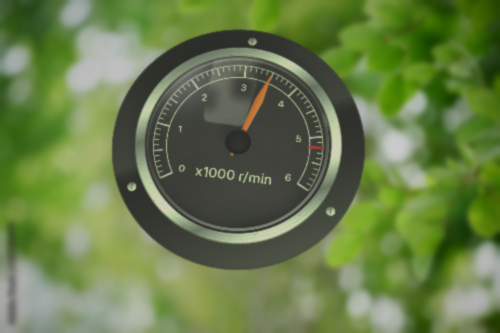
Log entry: 3500 rpm
